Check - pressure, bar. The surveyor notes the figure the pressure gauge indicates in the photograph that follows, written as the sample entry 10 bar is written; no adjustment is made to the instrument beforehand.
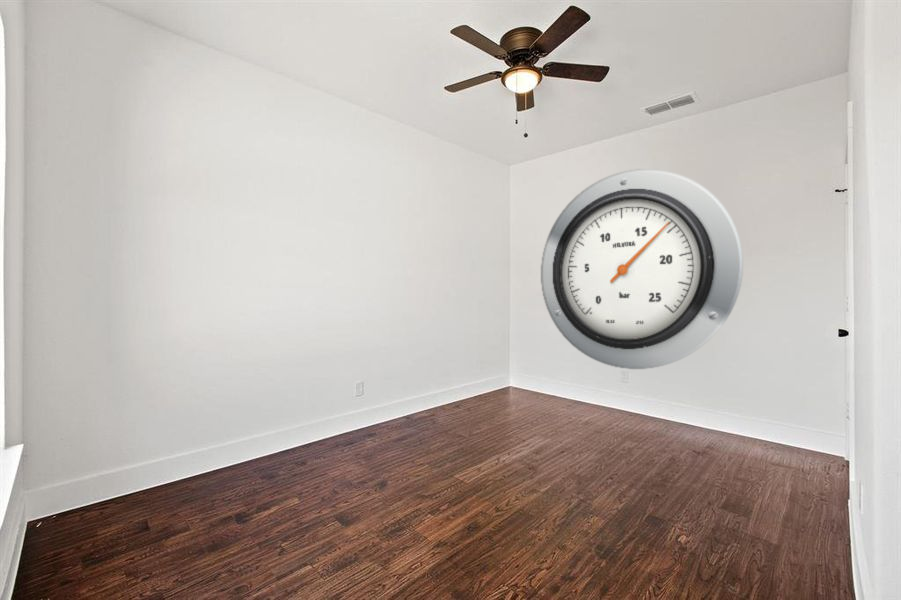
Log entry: 17 bar
